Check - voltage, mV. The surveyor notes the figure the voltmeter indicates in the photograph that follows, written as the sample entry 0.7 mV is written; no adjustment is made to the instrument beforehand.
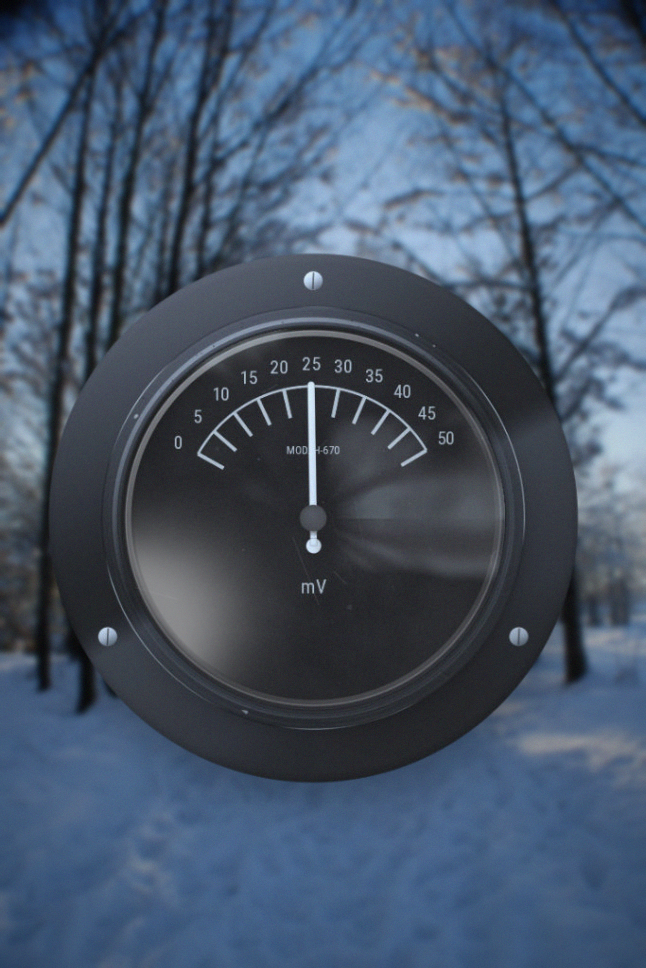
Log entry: 25 mV
